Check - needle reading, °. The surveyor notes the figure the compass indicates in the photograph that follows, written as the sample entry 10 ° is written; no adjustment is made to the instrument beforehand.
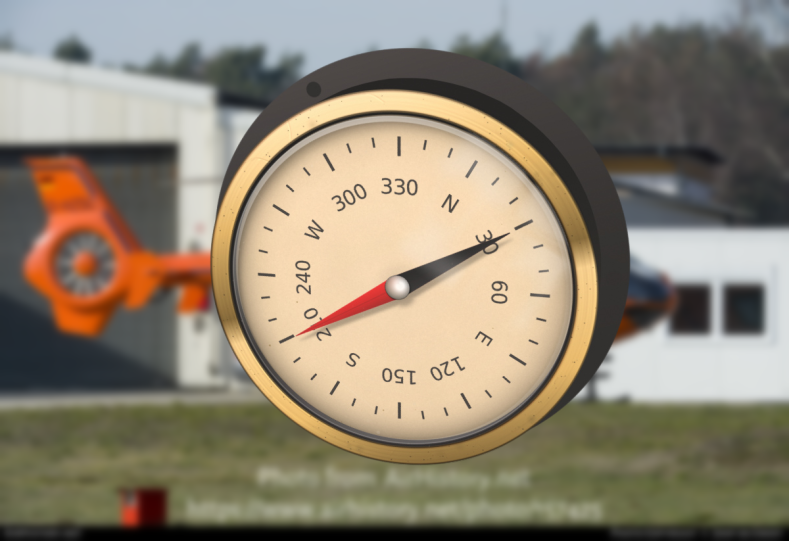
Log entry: 210 °
